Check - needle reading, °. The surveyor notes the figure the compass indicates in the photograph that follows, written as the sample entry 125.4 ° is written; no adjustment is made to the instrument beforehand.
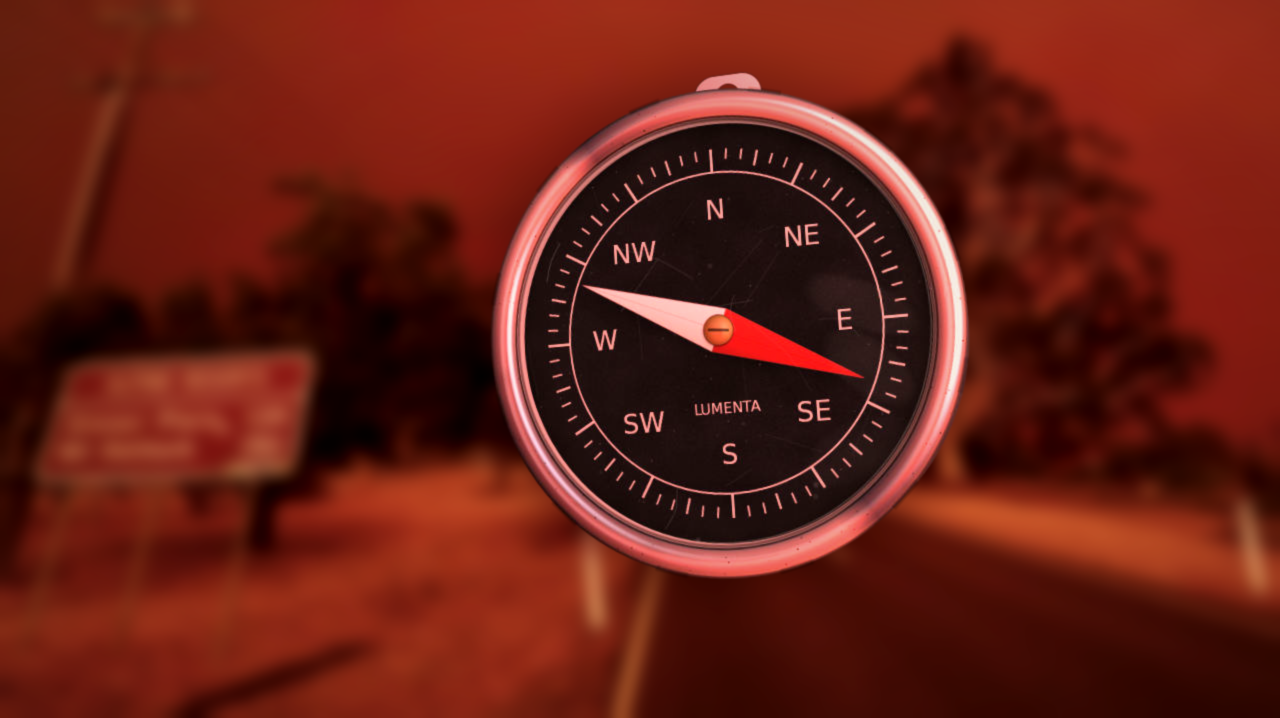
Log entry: 112.5 °
